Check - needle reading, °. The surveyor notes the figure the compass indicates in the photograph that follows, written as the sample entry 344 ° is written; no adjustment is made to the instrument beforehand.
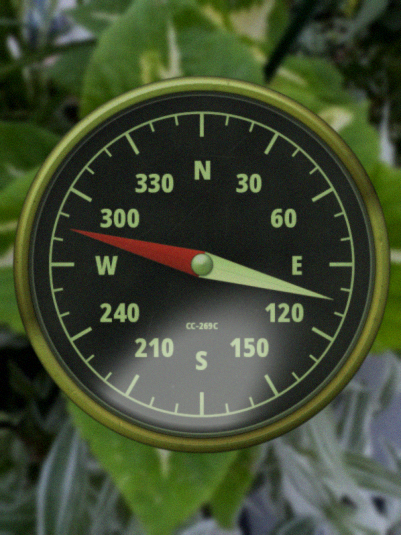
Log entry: 285 °
